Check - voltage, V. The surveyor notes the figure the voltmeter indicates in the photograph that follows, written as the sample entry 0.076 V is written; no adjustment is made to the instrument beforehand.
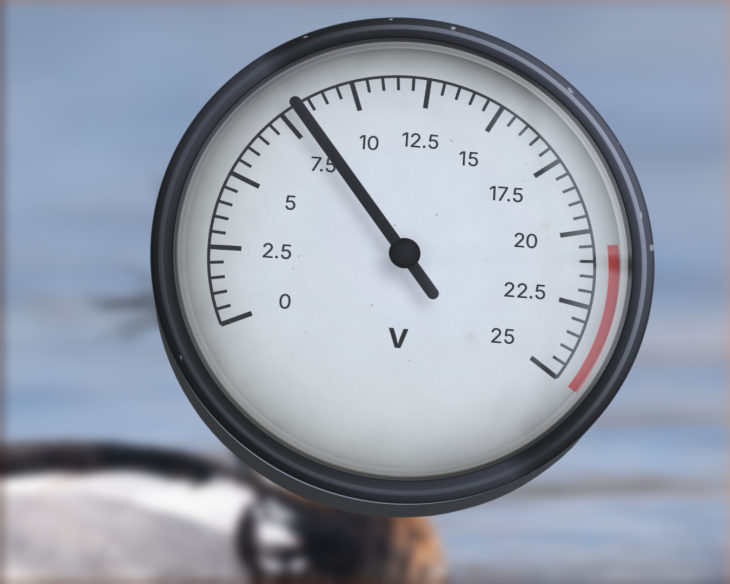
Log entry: 8 V
